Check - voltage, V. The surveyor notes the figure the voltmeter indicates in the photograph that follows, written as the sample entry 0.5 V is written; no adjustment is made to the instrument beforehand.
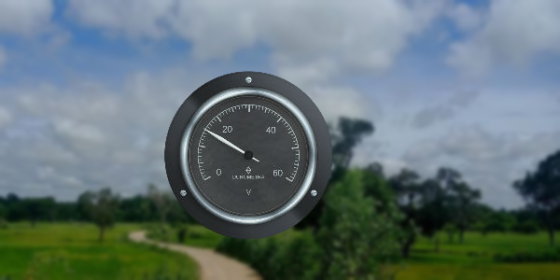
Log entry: 15 V
